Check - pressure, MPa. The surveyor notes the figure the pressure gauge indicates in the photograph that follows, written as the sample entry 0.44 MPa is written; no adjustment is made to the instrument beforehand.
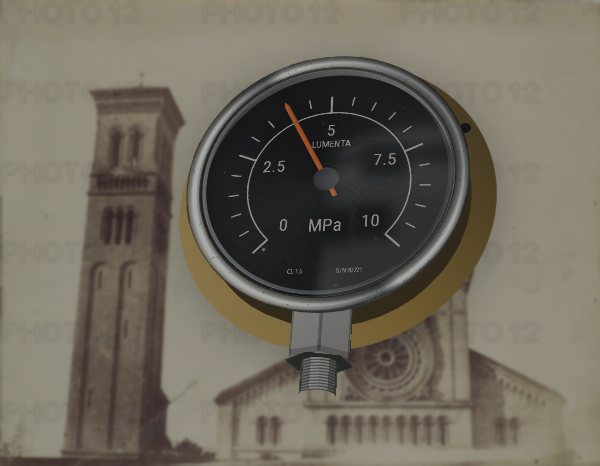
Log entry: 4 MPa
